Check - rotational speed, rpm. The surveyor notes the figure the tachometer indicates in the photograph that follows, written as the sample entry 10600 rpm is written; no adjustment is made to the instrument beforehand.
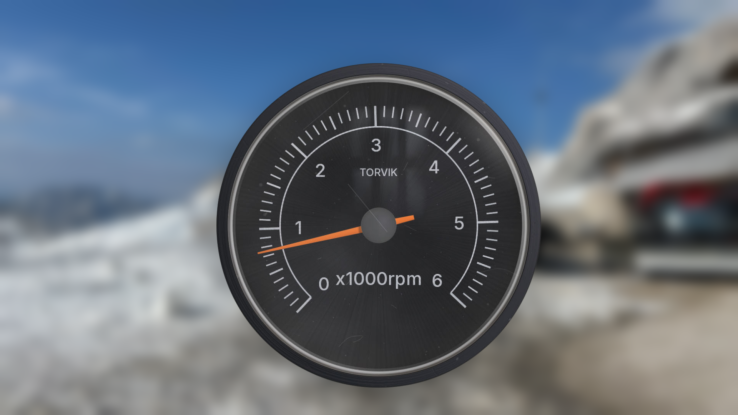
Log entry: 750 rpm
